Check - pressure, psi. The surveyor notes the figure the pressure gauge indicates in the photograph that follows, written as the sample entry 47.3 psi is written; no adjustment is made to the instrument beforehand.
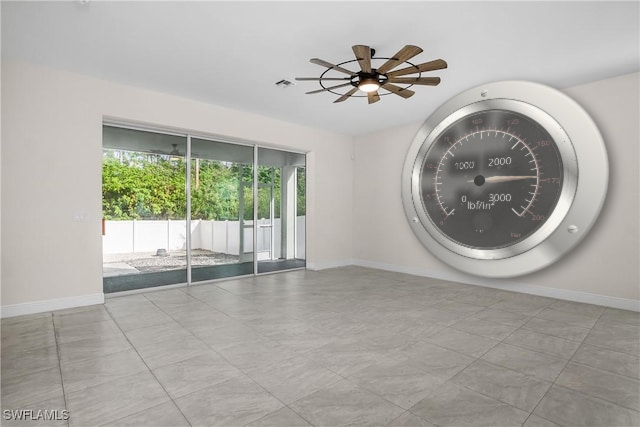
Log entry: 2500 psi
